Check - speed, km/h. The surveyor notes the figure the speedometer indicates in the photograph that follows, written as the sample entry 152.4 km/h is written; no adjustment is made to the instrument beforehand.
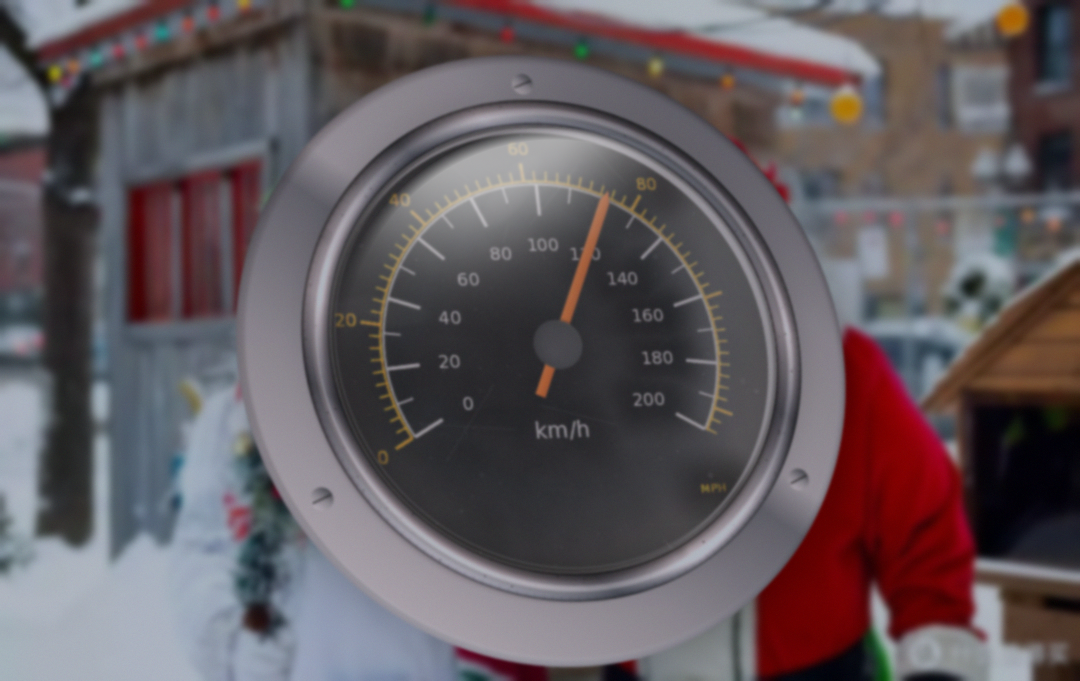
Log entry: 120 km/h
